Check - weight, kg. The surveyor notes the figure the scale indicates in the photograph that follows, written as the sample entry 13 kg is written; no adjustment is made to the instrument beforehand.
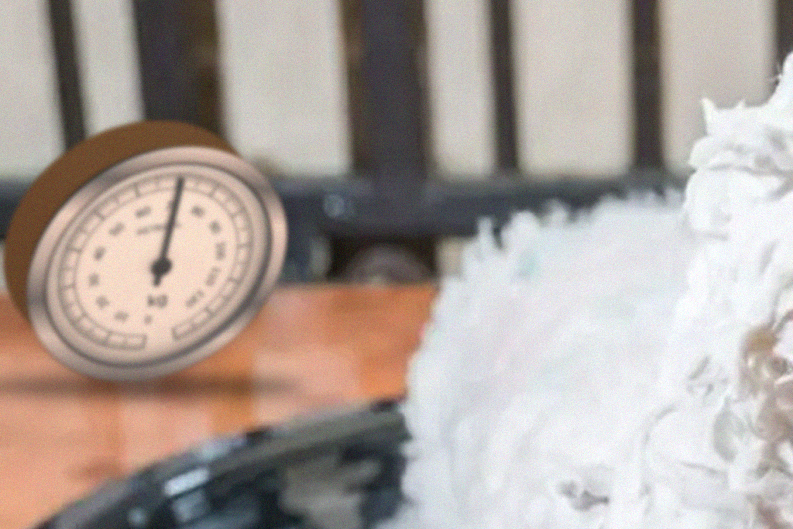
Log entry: 70 kg
